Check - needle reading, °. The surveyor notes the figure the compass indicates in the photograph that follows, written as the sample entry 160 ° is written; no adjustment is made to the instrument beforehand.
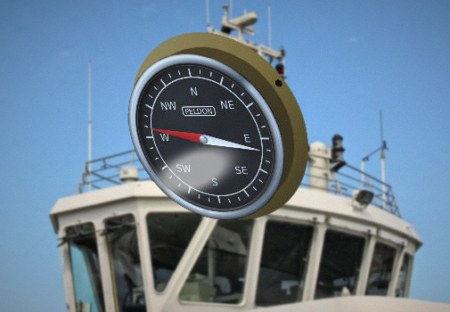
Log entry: 280 °
